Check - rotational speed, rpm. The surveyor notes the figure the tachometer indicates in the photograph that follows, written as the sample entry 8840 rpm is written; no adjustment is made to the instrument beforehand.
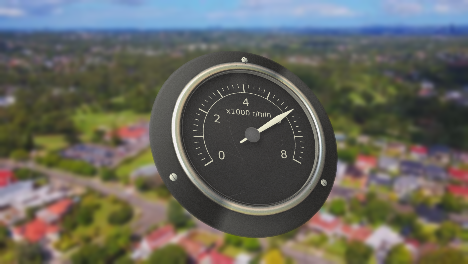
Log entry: 6000 rpm
